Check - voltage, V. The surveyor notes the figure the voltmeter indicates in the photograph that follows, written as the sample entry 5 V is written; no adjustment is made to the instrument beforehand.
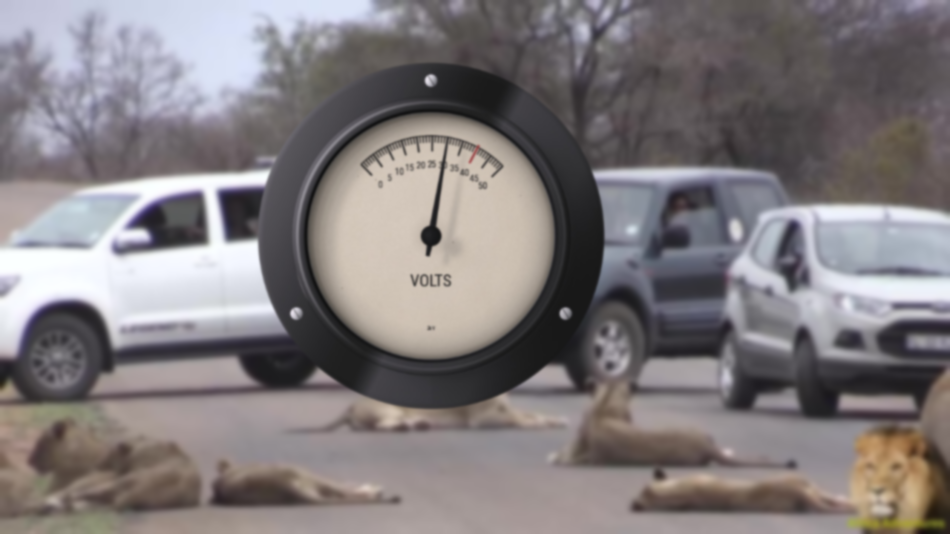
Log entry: 30 V
